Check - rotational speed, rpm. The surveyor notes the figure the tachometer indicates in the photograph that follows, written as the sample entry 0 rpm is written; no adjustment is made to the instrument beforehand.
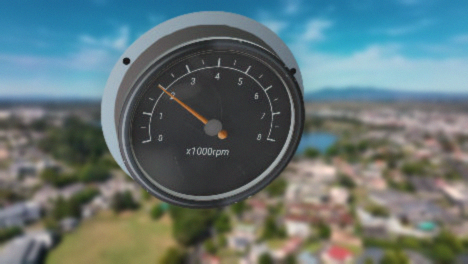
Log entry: 2000 rpm
